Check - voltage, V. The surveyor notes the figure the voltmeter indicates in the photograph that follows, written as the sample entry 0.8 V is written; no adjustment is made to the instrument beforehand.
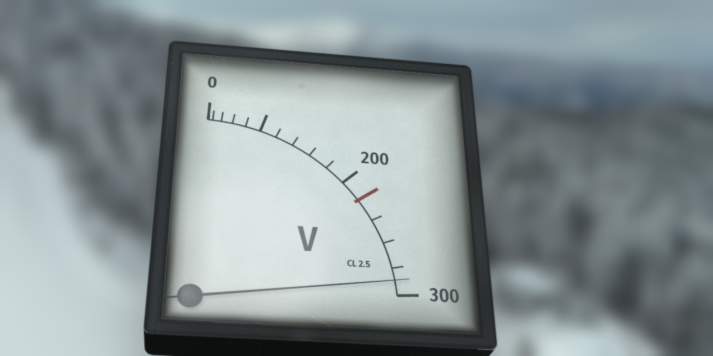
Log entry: 290 V
